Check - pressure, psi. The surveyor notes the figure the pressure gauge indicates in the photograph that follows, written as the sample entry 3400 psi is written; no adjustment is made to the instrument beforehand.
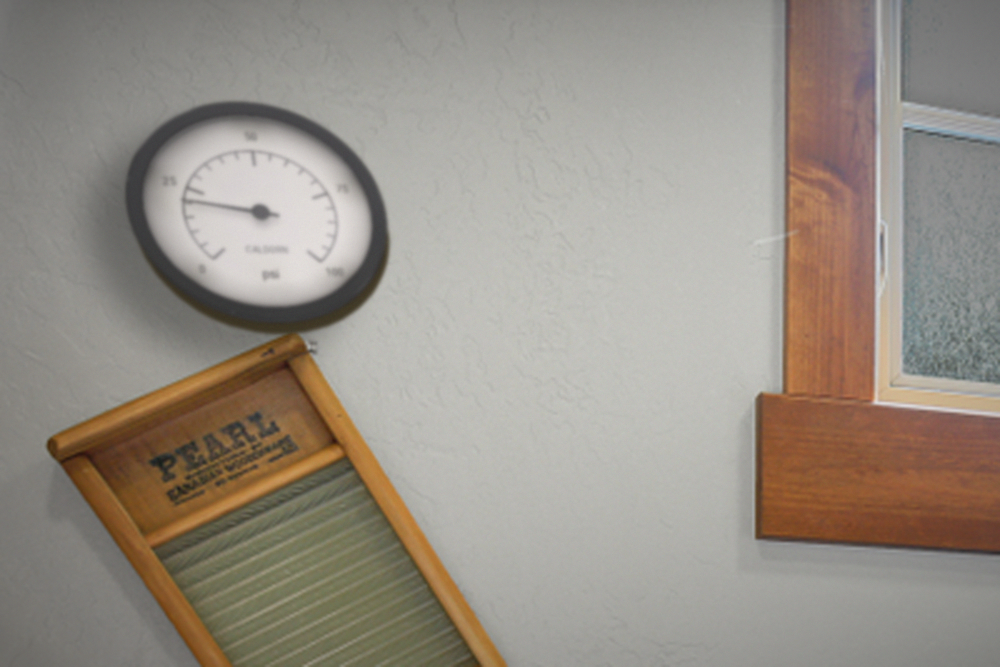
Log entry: 20 psi
